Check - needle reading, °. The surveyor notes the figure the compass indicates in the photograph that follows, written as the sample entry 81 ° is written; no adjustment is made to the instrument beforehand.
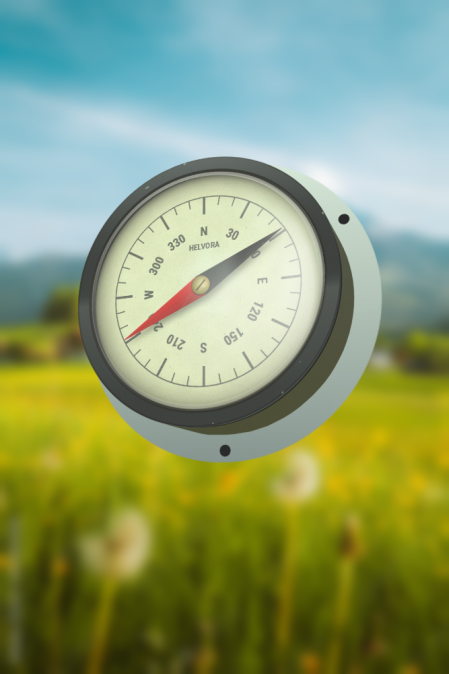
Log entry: 240 °
